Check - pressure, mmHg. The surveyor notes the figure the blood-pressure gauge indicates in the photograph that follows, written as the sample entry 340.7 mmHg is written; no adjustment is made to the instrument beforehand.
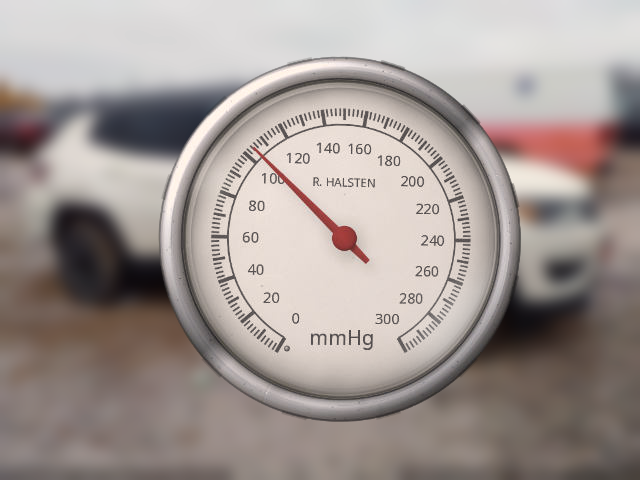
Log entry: 104 mmHg
